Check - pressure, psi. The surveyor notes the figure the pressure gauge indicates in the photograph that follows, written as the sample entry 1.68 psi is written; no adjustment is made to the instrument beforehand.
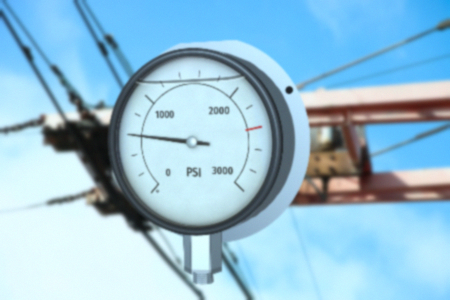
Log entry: 600 psi
